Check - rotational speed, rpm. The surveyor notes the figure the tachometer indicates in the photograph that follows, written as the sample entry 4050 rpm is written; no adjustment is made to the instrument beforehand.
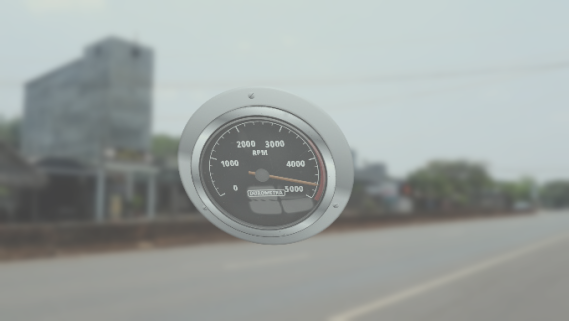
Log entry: 4600 rpm
